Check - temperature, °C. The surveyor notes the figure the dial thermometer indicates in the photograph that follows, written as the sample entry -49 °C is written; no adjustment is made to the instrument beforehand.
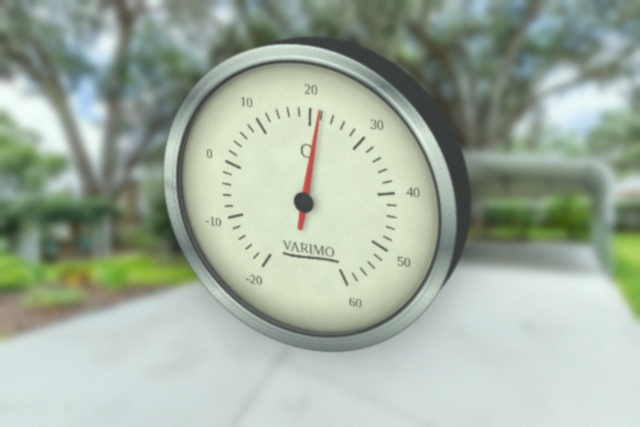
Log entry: 22 °C
